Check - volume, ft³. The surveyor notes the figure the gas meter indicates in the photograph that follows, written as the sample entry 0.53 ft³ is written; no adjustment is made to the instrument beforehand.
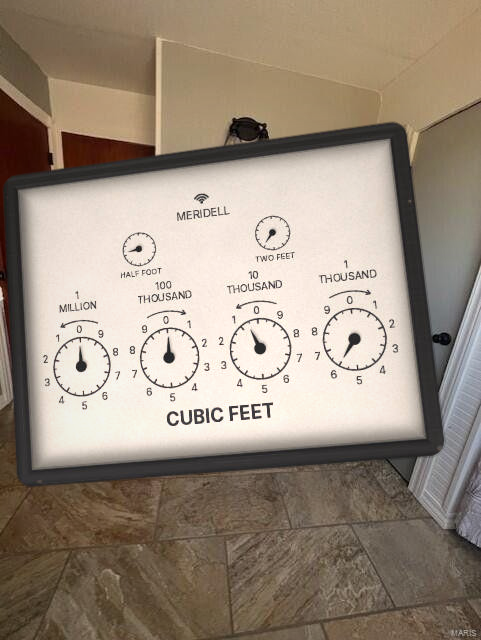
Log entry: 600 ft³
